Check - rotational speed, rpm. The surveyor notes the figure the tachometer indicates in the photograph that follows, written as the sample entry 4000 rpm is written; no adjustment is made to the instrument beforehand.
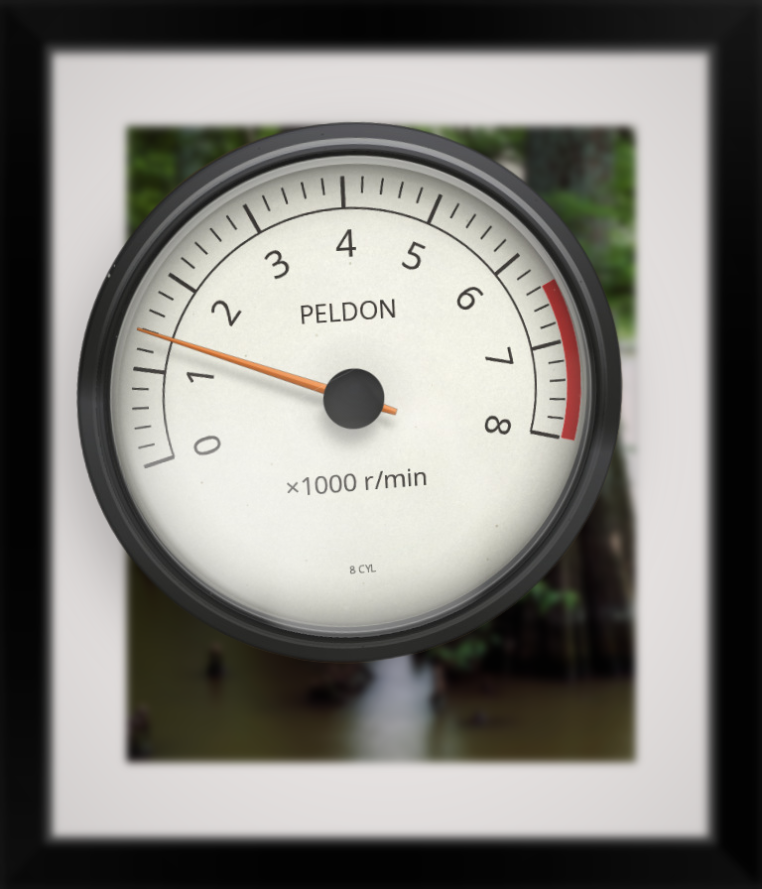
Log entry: 1400 rpm
